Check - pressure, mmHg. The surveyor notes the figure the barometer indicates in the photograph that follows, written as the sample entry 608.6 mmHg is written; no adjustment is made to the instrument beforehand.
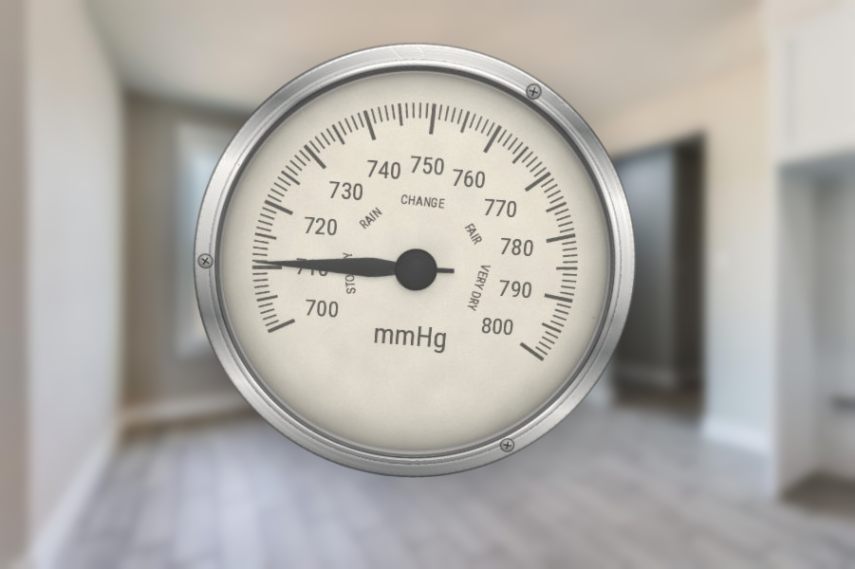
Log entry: 711 mmHg
